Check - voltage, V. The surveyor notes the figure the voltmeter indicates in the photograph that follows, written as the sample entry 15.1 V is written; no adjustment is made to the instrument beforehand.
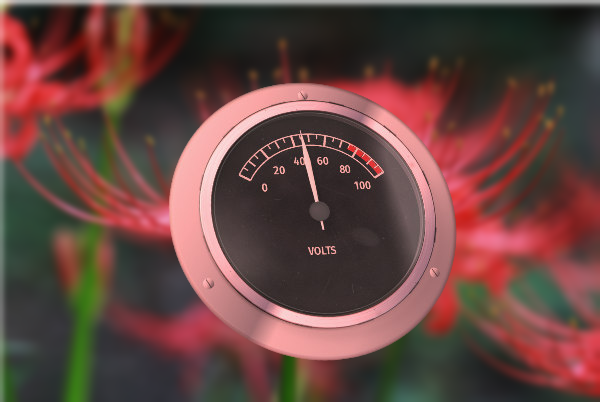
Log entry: 45 V
